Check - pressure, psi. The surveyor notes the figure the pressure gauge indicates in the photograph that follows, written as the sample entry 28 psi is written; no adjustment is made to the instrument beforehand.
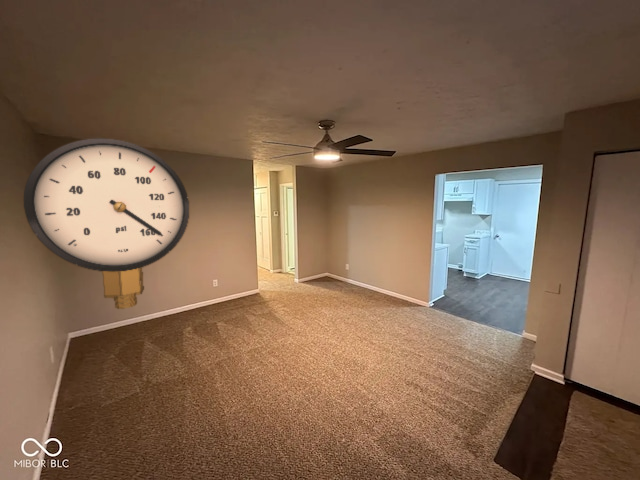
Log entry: 155 psi
